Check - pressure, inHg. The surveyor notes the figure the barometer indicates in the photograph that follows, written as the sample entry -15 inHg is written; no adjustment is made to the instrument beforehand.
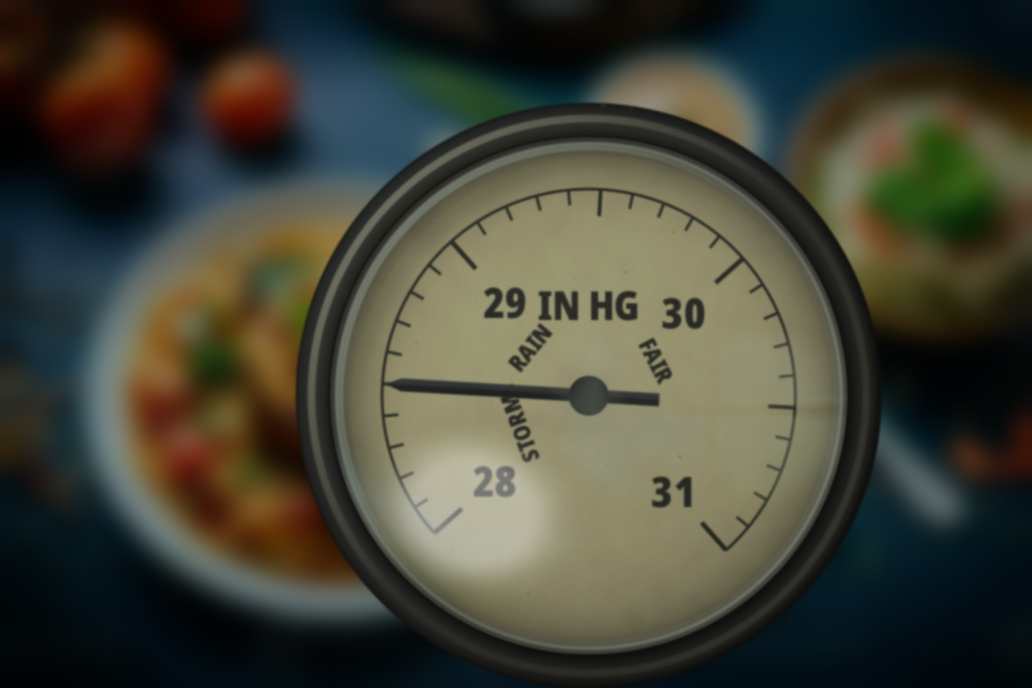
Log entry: 28.5 inHg
